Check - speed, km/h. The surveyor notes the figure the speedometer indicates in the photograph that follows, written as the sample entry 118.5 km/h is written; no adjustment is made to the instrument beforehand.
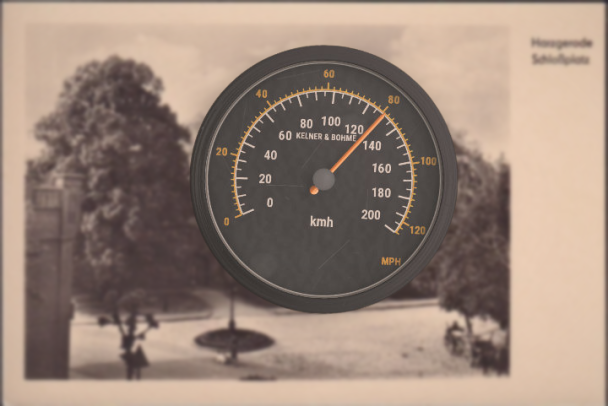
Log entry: 130 km/h
